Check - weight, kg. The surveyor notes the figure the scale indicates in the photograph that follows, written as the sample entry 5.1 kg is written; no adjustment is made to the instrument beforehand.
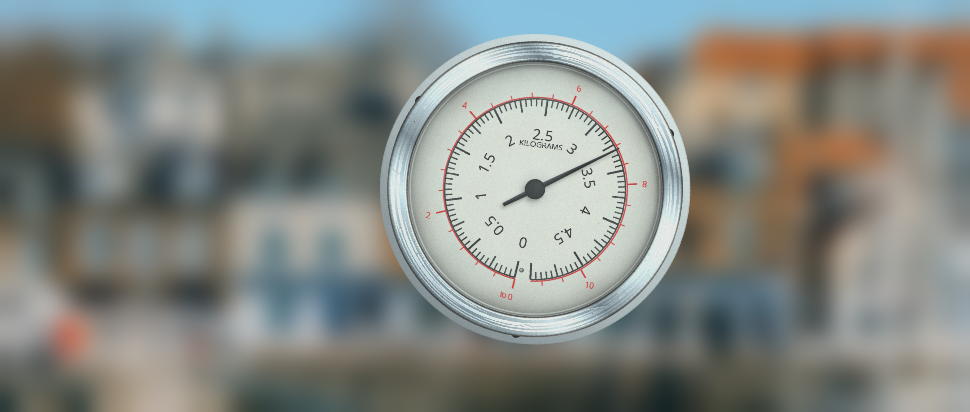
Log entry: 3.3 kg
